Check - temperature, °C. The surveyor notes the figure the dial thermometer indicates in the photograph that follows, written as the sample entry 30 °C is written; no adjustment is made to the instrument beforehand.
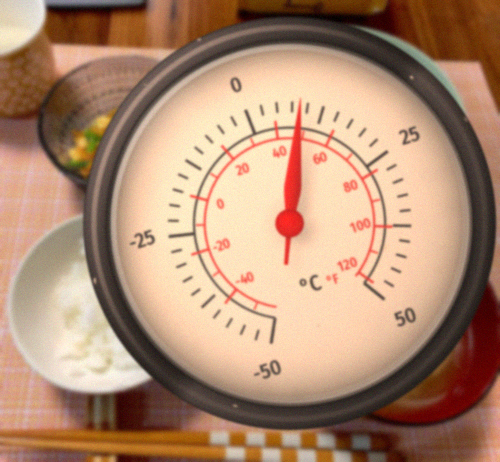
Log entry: 8.75 °C
